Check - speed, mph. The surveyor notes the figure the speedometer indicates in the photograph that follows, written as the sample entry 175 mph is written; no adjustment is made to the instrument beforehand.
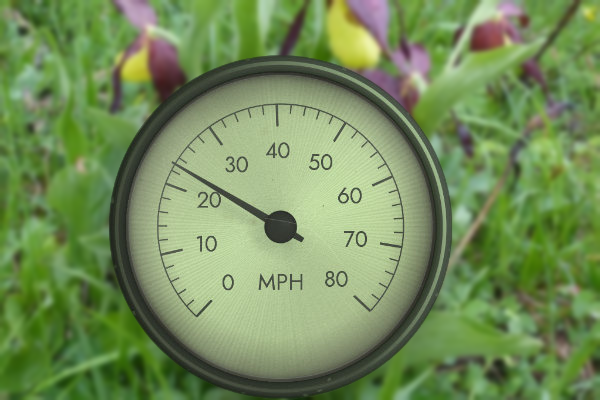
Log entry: 23 mph
